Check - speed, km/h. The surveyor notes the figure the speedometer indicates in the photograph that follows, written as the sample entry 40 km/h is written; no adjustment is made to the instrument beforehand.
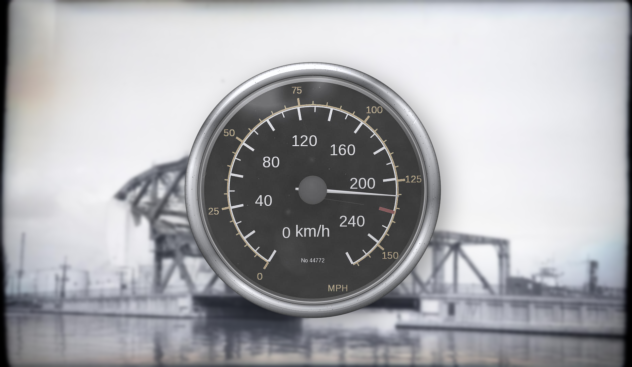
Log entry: 210 km/h
